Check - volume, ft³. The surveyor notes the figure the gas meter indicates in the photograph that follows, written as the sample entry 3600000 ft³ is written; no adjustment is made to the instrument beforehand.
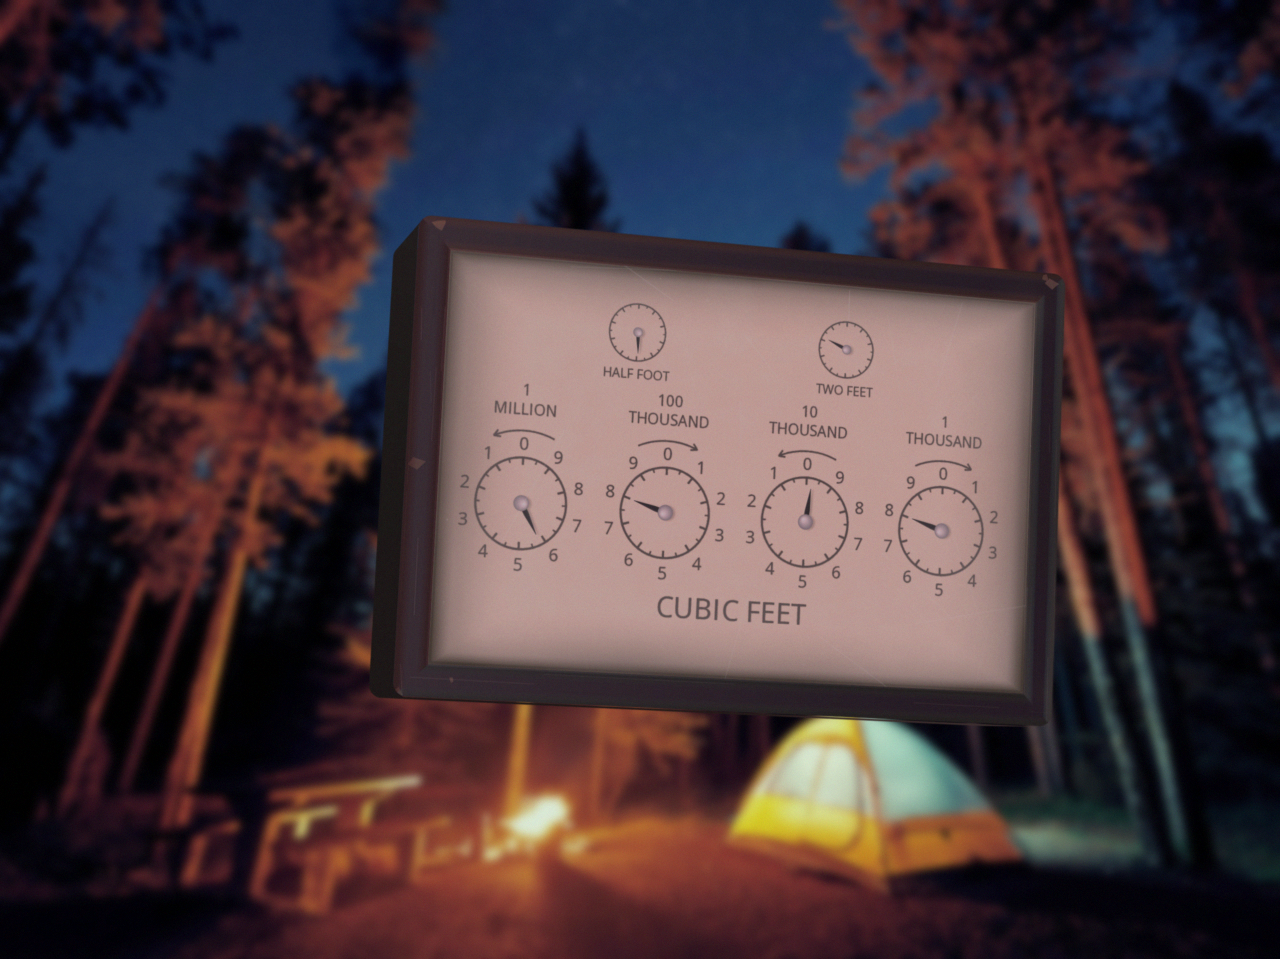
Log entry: 579800 ft³
